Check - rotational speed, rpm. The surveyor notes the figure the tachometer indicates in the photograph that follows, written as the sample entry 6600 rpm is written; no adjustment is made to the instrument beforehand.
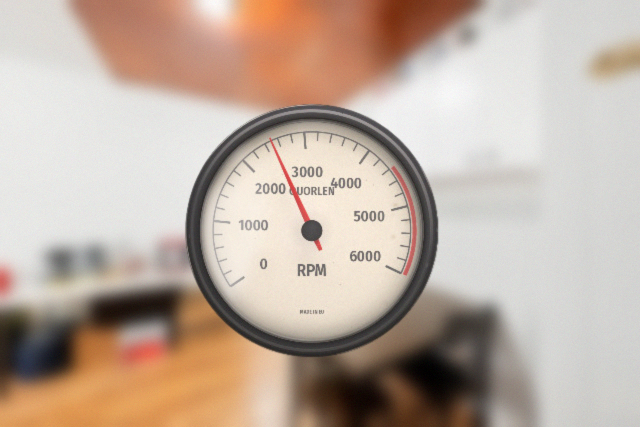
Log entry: 2500 rpm
